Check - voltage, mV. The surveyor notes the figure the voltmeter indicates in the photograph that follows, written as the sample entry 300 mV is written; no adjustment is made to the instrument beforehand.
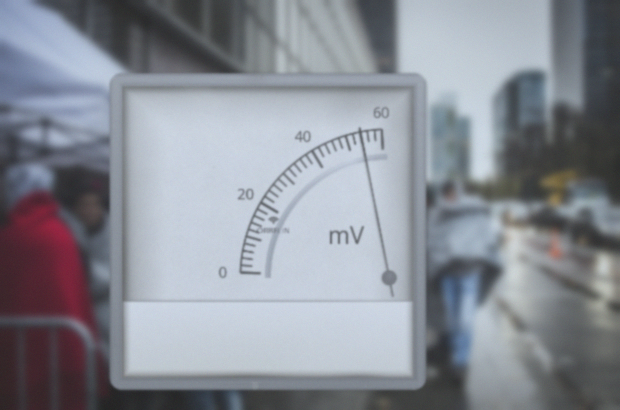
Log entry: 54 mV
